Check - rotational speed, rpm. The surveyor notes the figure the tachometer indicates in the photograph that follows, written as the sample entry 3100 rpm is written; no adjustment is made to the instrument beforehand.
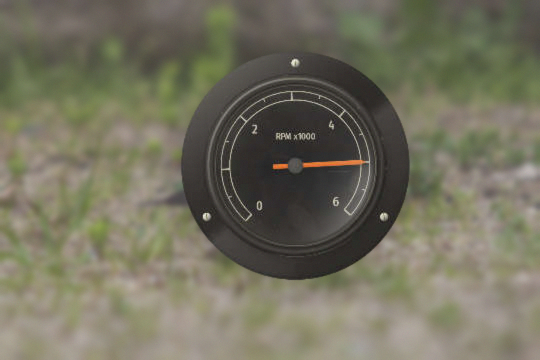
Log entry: 5000 rpm
